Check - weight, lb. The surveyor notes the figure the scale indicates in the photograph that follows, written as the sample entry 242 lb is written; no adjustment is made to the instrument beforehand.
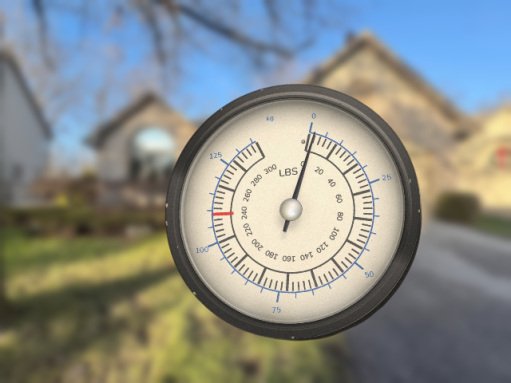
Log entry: 4 lb
